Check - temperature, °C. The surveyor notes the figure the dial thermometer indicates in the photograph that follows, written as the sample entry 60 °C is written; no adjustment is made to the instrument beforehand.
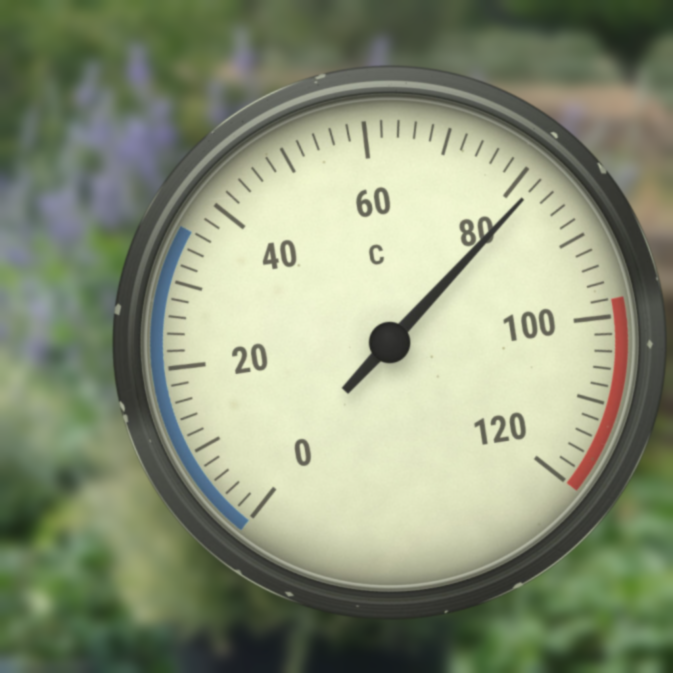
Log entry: 82 °C
